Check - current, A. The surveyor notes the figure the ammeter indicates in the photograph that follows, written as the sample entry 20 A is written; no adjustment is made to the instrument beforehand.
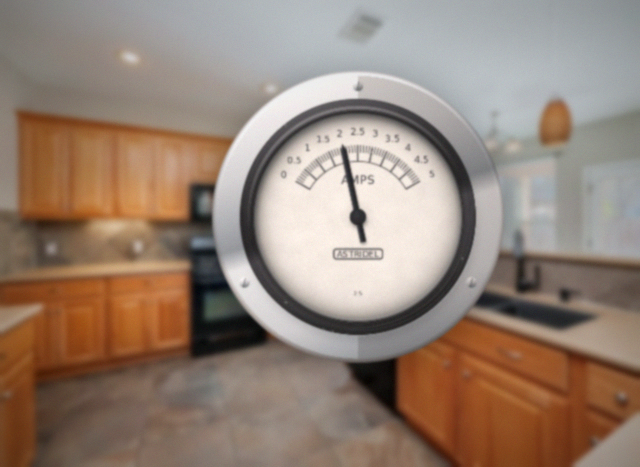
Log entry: 2 A
